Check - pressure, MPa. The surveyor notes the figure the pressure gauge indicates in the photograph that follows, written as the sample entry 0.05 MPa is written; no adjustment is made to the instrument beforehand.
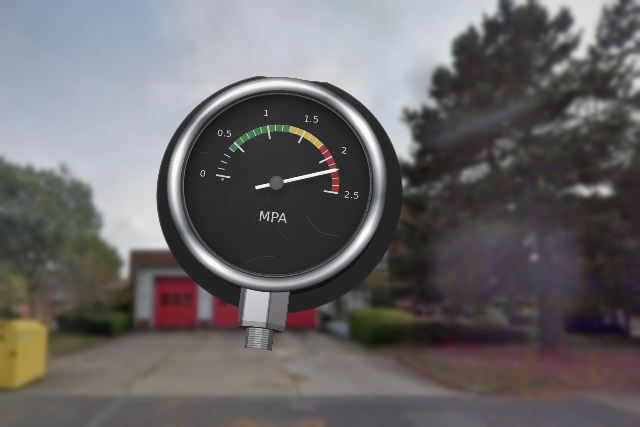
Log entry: 2.2 MPa
